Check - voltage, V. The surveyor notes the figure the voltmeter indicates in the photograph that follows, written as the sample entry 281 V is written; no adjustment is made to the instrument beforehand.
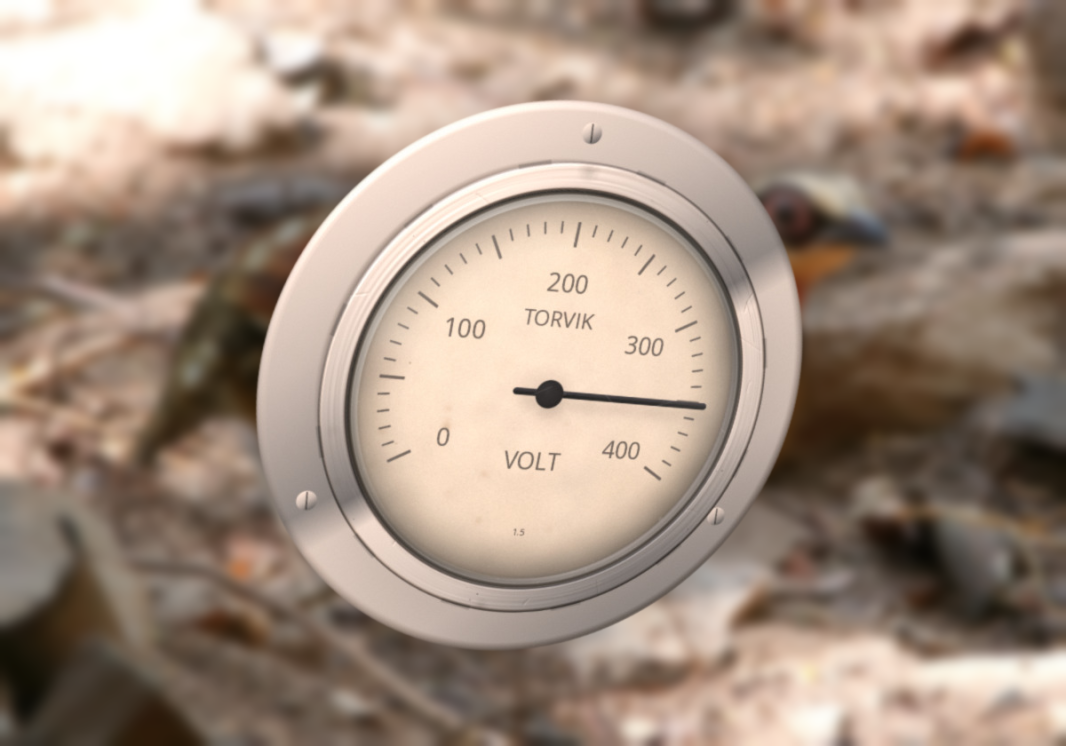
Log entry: 350 V
